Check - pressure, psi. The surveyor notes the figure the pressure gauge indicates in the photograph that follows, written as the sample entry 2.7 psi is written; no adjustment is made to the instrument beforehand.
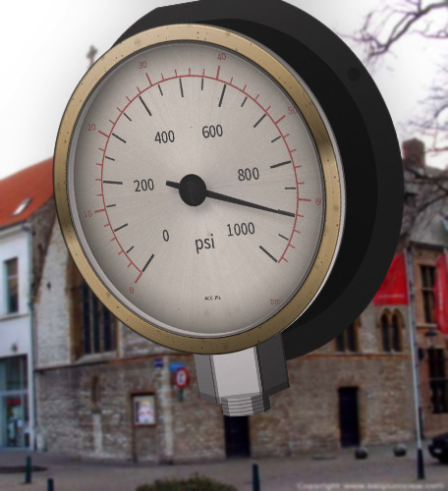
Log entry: 900 psi
